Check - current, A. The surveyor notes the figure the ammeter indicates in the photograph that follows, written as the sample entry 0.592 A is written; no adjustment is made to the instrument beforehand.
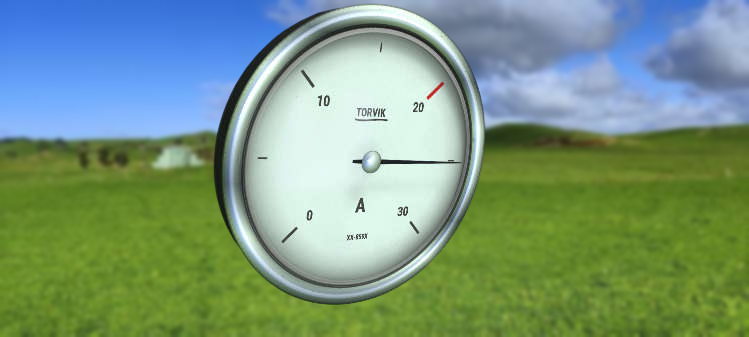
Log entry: 25 A
